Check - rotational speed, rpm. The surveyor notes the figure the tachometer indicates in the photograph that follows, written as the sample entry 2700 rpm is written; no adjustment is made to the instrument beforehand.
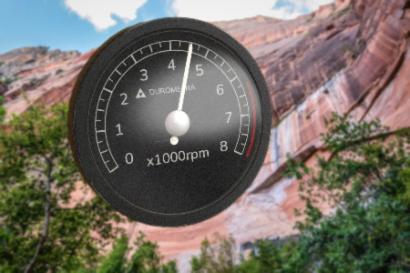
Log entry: 4500 rpm
